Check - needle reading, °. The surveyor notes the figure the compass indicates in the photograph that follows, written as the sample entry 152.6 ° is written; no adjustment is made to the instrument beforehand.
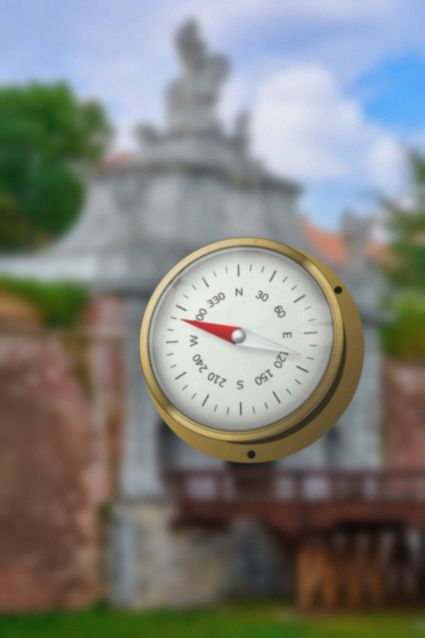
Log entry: 290 °
